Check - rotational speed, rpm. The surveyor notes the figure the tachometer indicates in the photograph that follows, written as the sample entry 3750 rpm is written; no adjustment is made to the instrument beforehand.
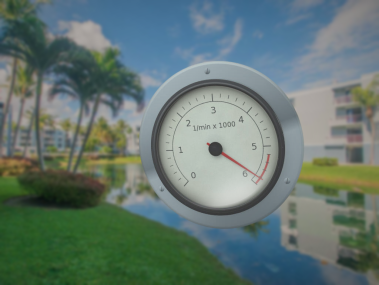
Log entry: 5800 rpm
